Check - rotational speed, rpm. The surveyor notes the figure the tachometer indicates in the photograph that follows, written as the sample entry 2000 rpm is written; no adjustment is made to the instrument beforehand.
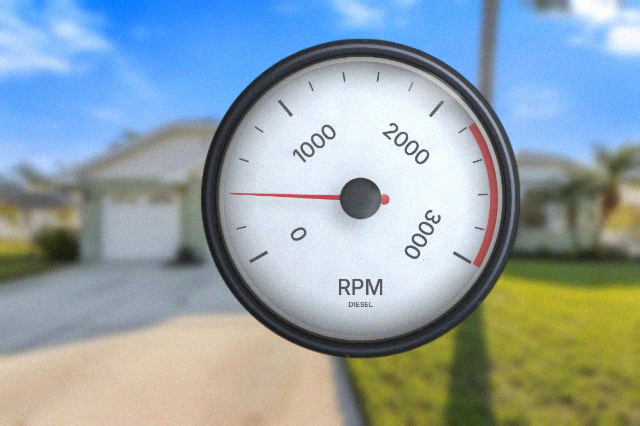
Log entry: 400 rpm
